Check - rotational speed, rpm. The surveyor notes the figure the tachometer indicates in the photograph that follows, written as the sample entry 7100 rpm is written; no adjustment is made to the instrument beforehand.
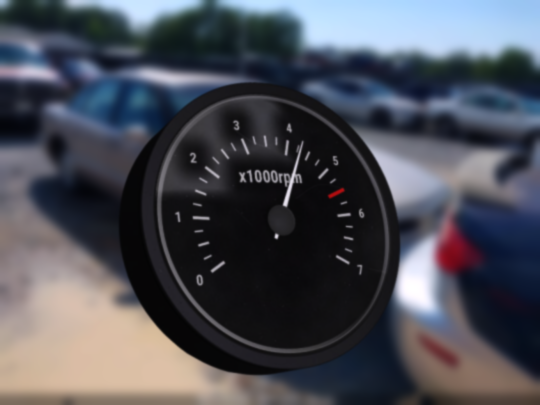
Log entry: 4250 rpm
